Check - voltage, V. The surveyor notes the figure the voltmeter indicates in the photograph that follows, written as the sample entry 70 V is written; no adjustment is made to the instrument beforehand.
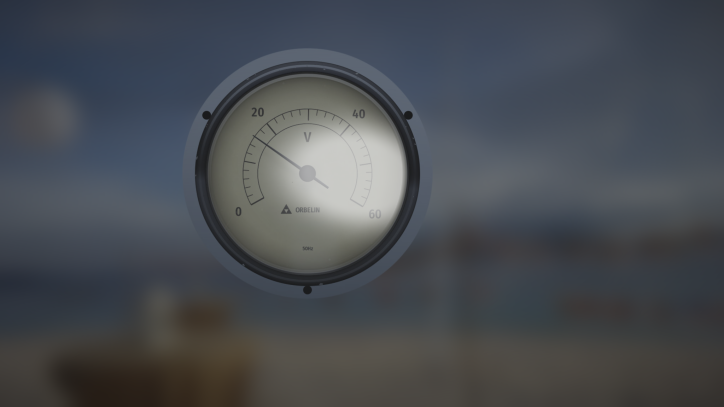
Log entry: 16 V
